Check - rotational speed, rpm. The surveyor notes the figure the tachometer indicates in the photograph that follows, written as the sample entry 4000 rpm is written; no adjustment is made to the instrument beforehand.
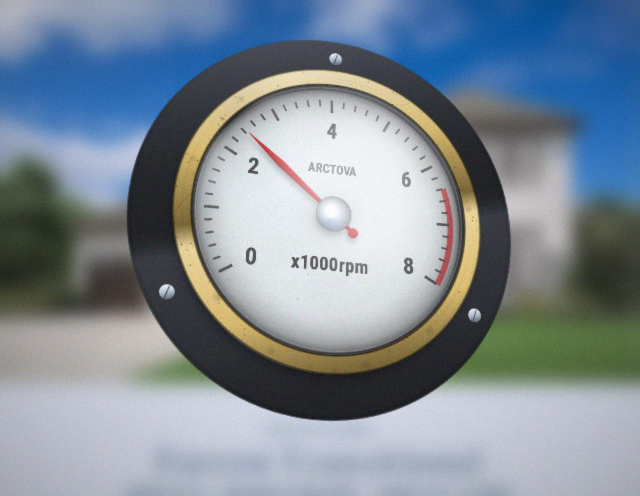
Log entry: 2400 rpm
